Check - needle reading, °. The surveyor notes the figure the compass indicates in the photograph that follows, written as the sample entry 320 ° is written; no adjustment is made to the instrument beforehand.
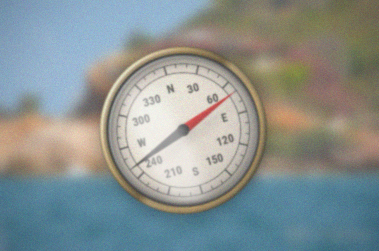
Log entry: 70 °
